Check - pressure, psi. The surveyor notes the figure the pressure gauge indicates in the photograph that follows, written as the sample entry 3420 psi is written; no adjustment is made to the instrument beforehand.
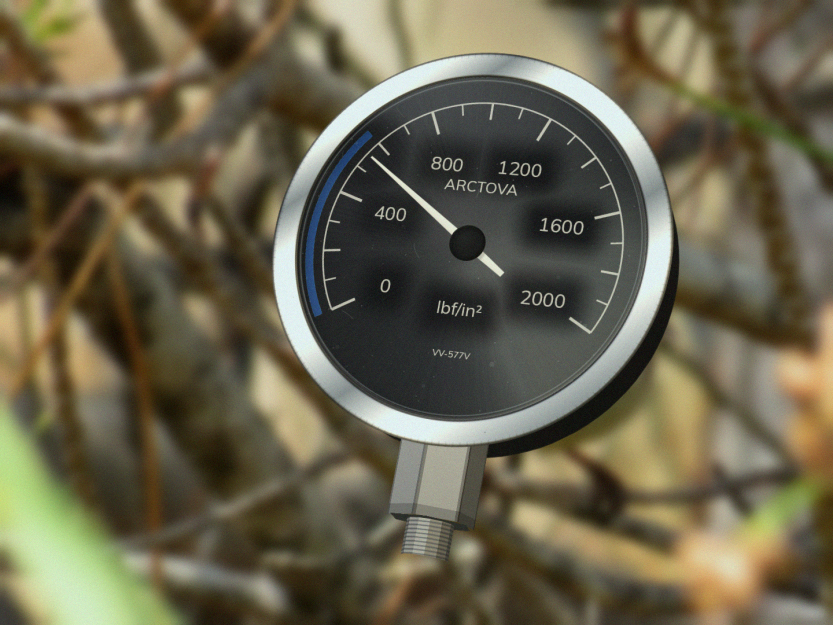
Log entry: 550 psi
